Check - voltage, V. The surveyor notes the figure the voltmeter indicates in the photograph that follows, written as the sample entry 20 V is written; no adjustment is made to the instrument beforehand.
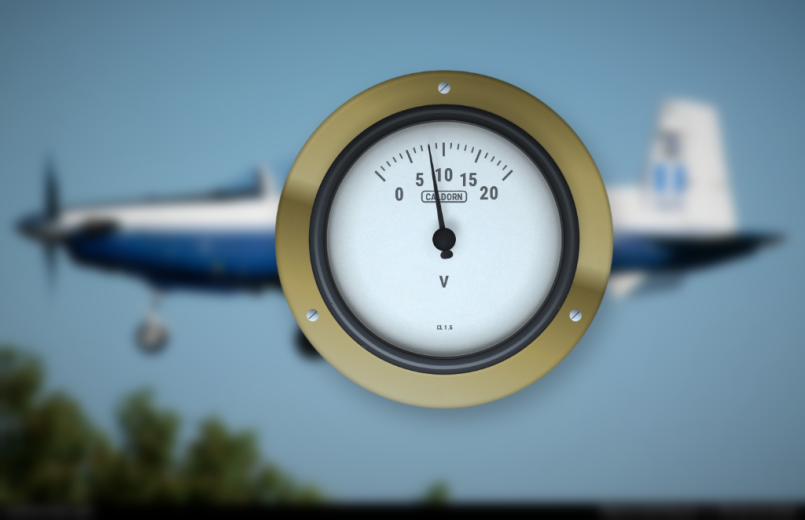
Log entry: 8 V
